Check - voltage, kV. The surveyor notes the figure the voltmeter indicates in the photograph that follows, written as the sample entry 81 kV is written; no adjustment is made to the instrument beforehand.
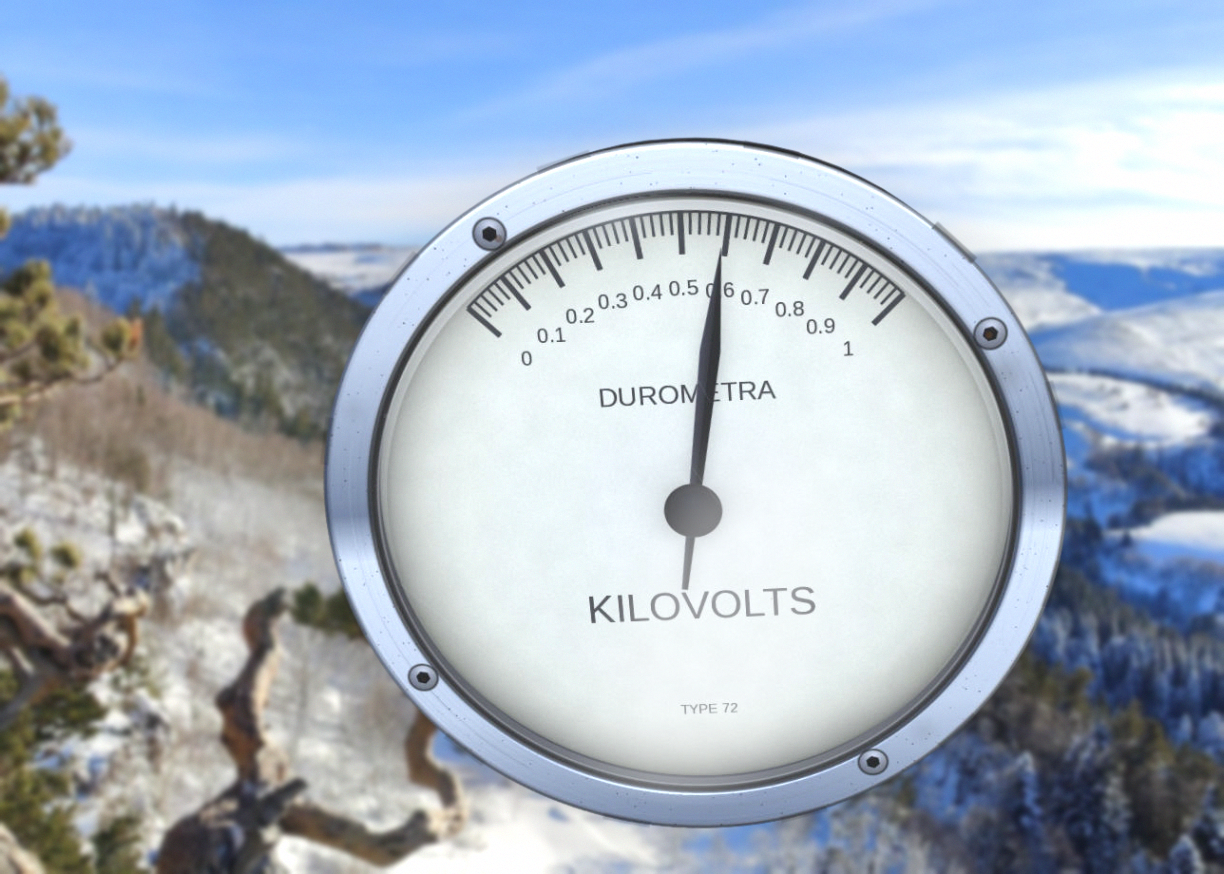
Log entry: 0.59 kV
